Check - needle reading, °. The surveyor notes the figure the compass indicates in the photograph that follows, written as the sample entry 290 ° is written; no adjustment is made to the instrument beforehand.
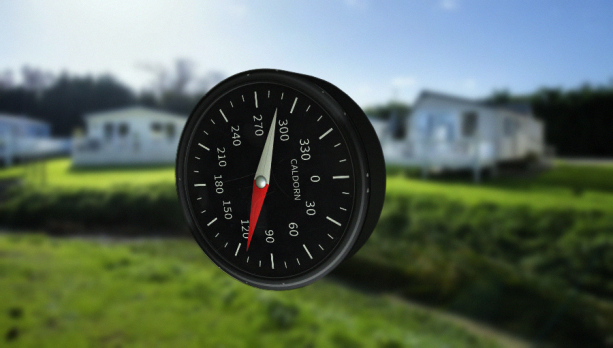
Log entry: 110 °
